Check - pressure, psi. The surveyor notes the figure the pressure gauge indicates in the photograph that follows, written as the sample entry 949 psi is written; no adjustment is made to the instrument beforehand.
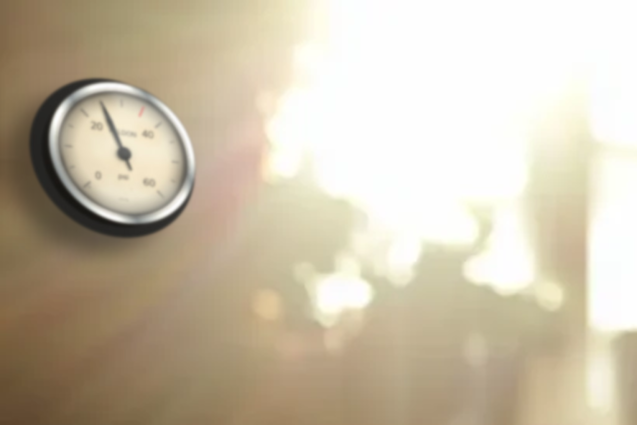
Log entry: 25 psi
